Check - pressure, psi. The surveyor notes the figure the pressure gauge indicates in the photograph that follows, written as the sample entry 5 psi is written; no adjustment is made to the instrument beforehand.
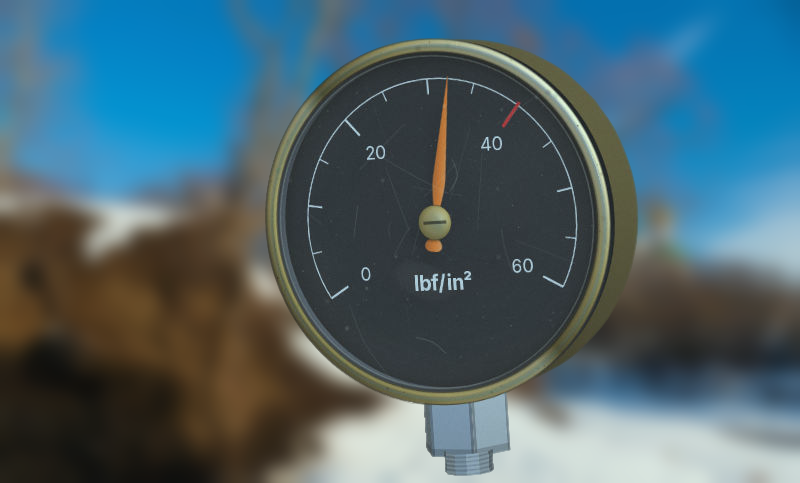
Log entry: 32.5 psi
